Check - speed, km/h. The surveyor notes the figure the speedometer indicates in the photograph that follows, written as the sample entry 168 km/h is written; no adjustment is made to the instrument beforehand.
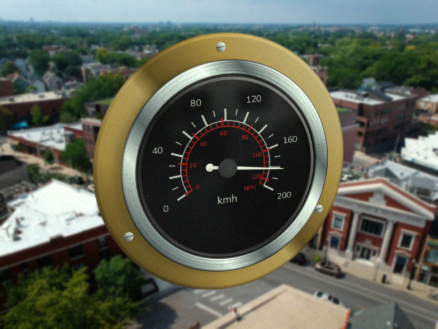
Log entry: 180 km/h
